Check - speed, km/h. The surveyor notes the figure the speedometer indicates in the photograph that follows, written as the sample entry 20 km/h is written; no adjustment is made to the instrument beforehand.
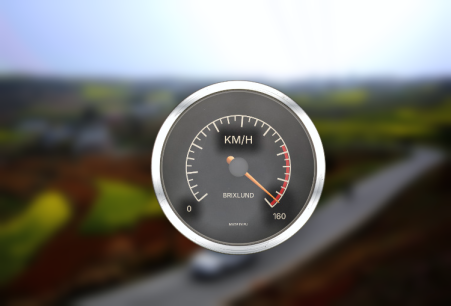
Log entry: 155 km/h
